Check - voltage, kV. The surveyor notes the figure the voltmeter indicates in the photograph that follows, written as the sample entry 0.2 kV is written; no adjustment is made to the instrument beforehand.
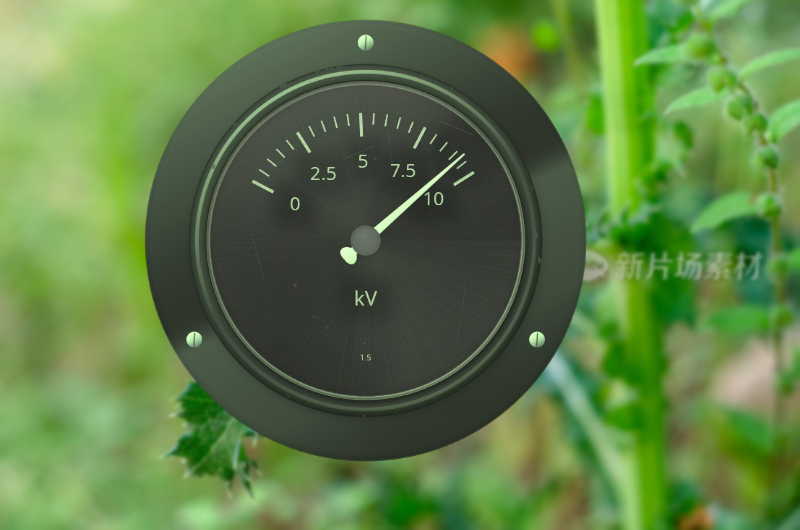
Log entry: 9.25 kV
